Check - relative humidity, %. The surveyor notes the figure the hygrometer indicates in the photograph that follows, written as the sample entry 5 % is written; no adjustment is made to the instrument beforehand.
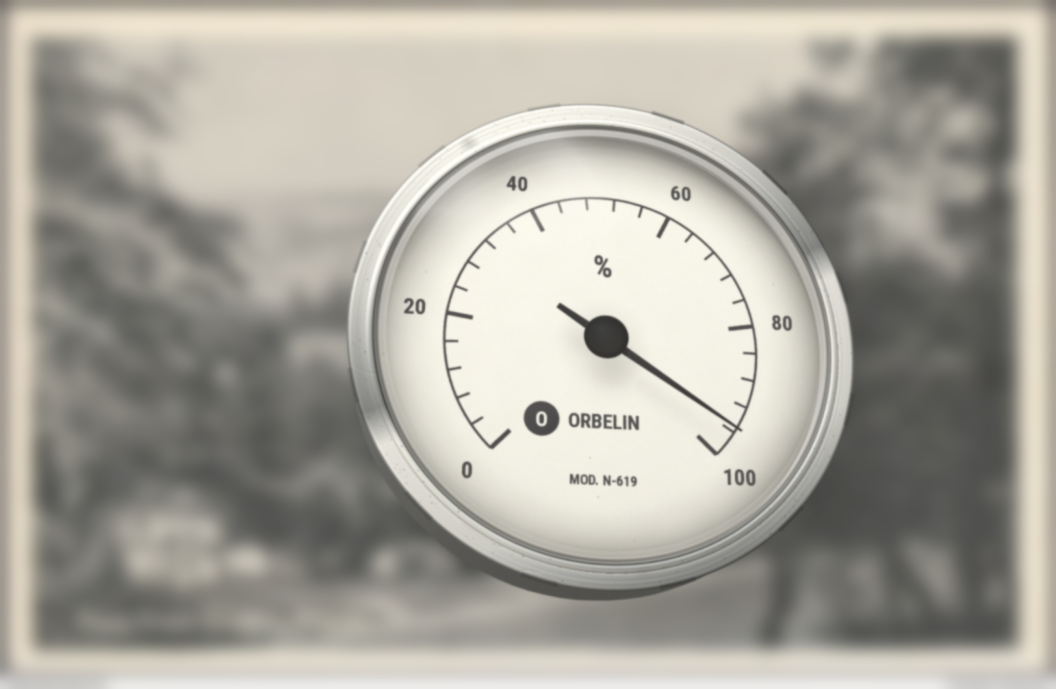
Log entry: 96 %
